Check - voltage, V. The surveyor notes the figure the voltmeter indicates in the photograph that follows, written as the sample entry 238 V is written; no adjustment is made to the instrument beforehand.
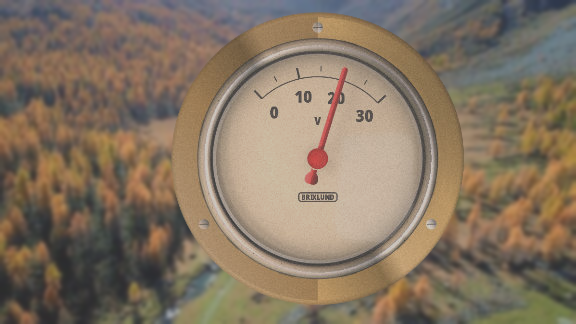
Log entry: 20 V
